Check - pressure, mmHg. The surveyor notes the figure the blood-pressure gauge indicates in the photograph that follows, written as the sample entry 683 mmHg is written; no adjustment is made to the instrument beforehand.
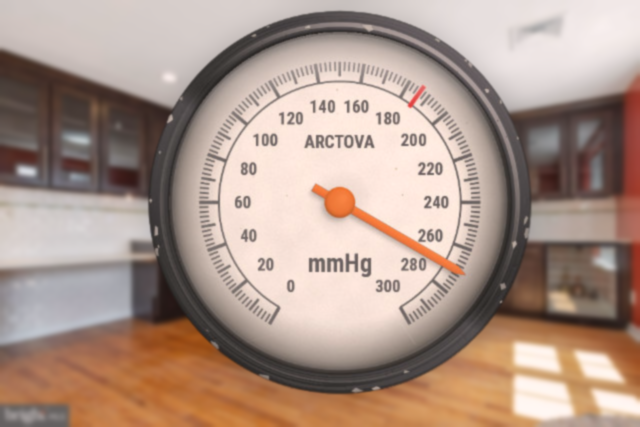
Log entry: 270 mmHg
